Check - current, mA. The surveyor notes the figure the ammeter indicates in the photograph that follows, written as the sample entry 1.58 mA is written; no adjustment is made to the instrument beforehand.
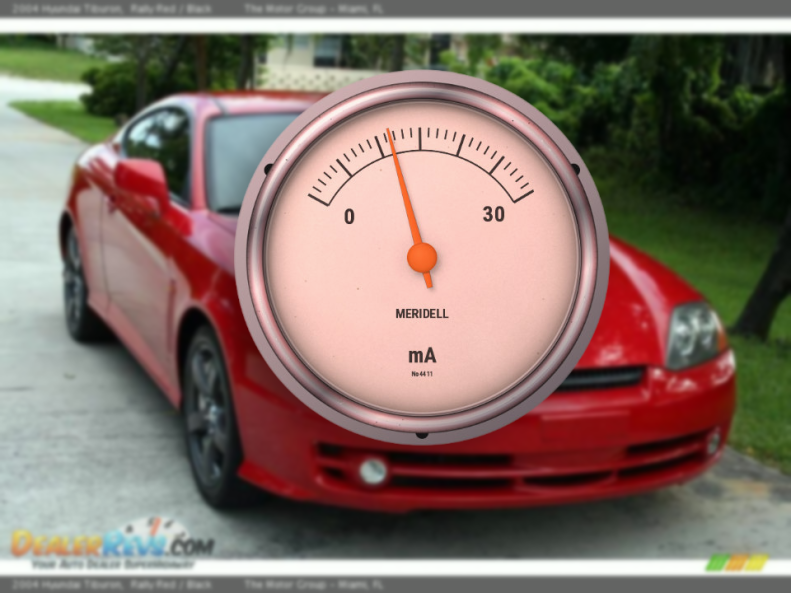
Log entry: 11.5 mA
